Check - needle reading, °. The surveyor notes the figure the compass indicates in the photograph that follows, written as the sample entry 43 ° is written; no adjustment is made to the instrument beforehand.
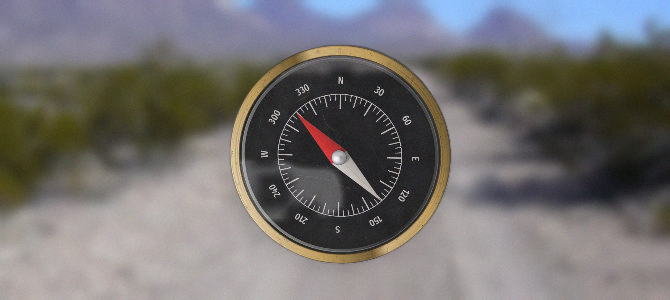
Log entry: 315 °
